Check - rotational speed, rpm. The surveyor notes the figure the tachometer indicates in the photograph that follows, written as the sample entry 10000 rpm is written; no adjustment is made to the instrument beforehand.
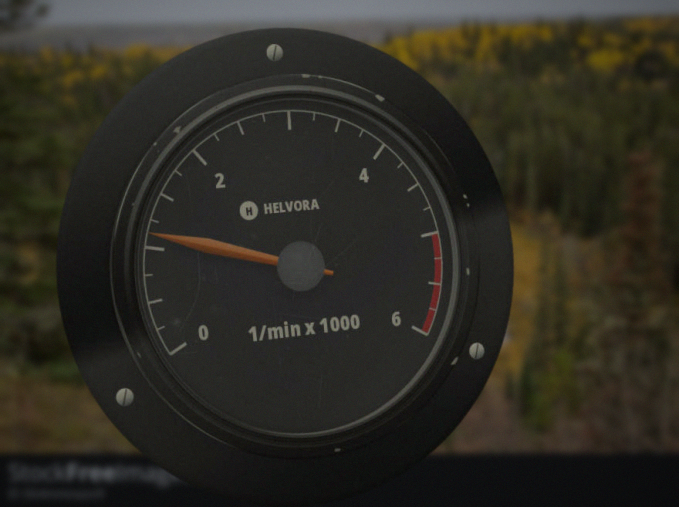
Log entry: 1125 rpm
